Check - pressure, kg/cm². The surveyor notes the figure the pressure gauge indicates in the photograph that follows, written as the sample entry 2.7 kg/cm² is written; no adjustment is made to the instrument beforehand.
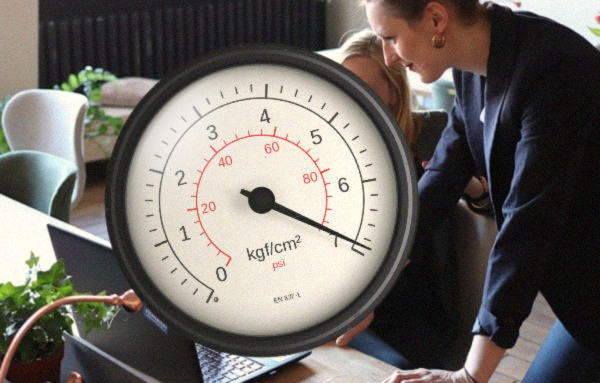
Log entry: 6.9 kg/cm²
